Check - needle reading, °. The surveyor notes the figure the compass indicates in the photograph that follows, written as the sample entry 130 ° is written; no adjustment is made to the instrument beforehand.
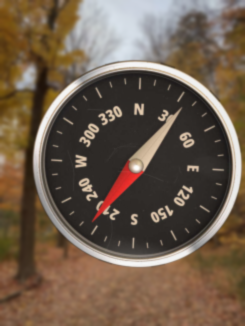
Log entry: 215 °
